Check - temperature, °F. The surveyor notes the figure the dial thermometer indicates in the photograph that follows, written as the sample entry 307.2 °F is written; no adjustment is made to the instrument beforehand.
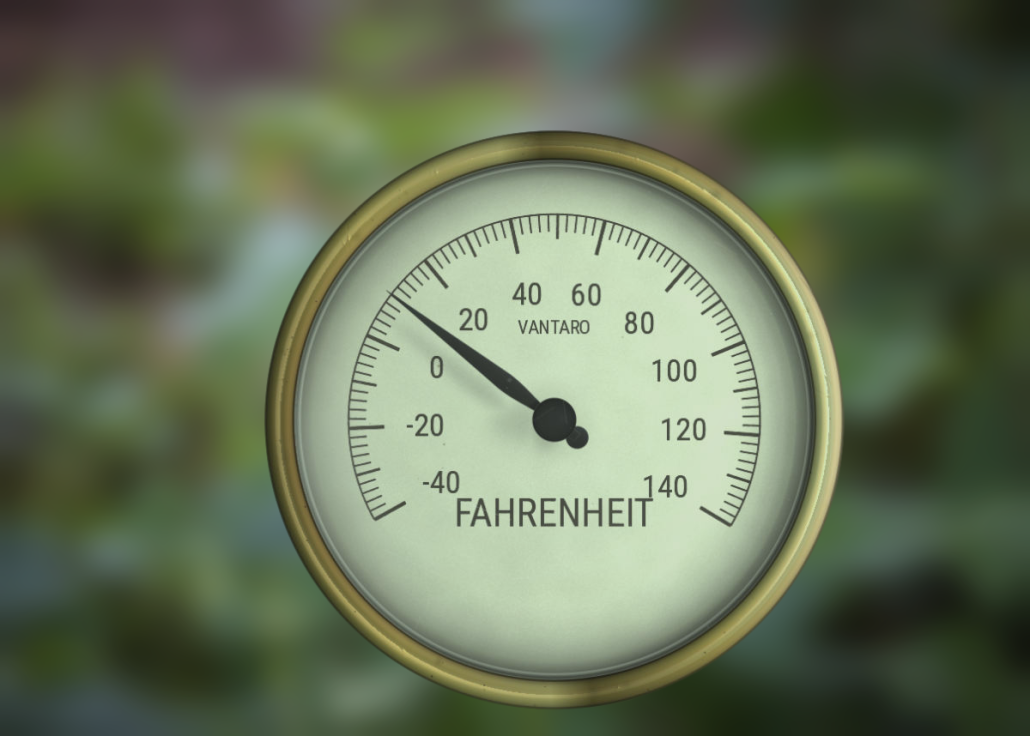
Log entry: 10 °F
